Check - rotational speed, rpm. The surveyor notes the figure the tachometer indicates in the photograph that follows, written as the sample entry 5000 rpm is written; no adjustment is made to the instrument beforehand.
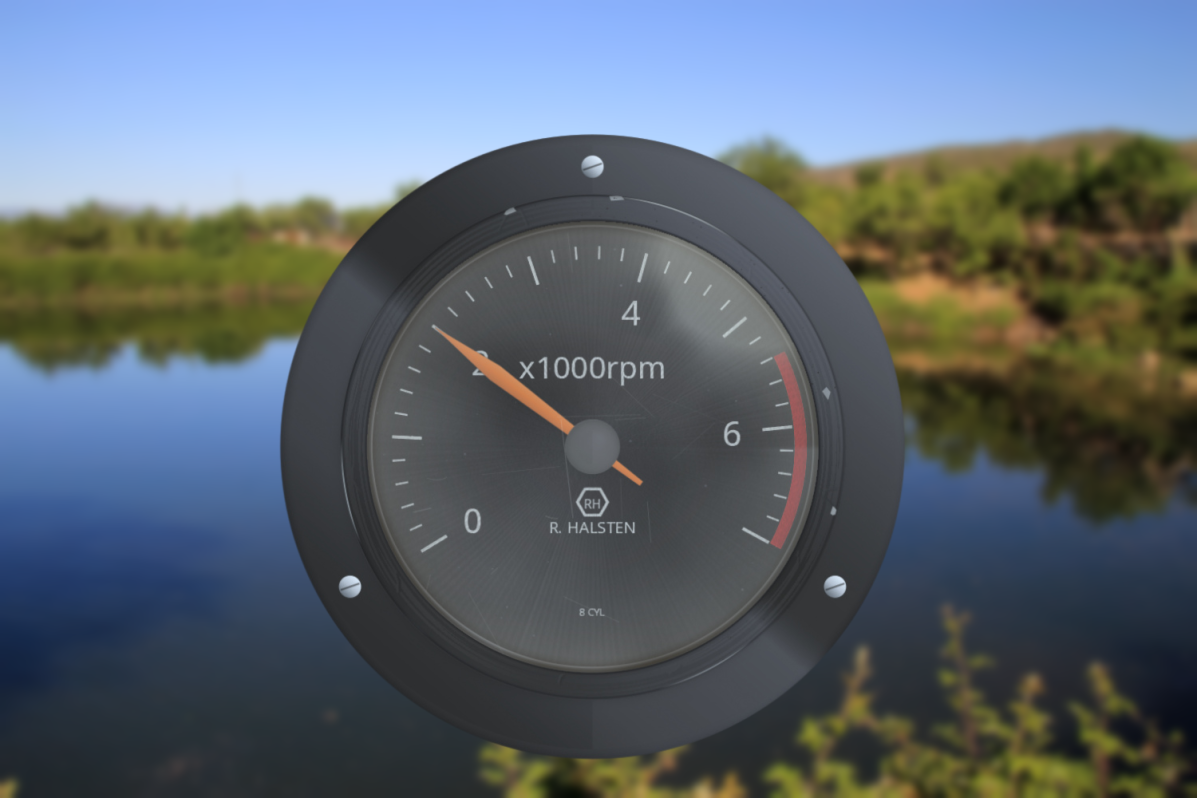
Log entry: 2000 rpm
